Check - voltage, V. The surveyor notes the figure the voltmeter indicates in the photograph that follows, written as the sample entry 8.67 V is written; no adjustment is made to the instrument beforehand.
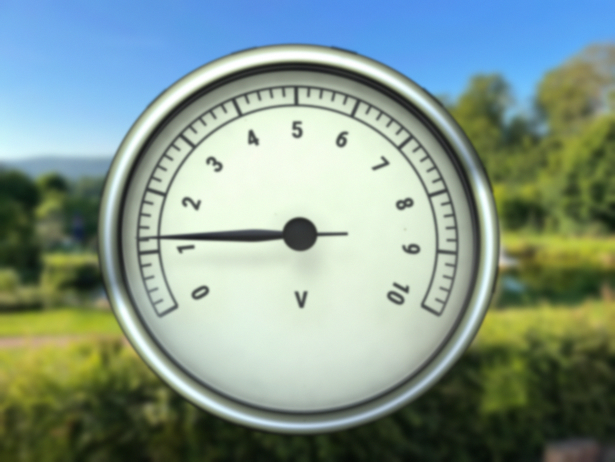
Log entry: 1.2 V
